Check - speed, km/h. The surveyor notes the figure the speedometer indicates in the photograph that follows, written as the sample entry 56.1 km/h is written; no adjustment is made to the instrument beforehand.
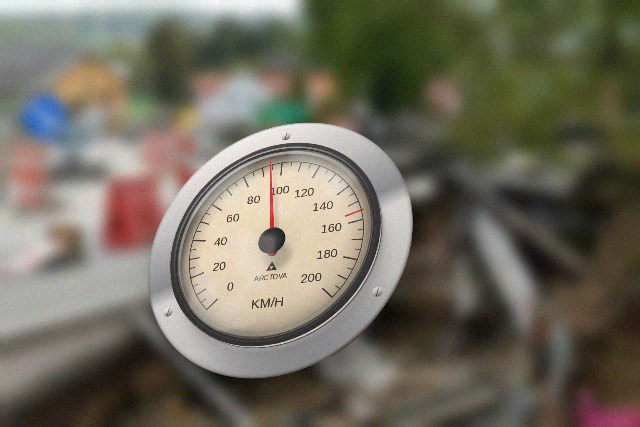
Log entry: 95 km/h
